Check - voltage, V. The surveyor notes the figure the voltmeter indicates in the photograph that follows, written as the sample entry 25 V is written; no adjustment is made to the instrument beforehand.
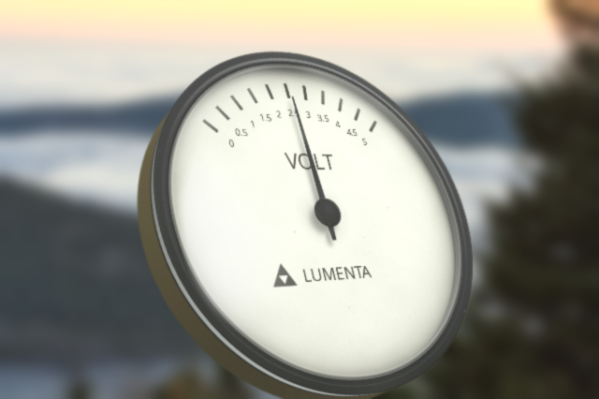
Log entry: 2.5 V
